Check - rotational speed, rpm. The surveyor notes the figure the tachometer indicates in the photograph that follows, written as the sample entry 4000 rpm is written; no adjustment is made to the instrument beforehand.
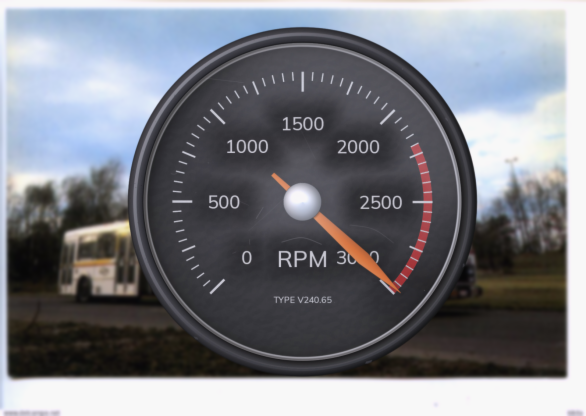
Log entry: 2975 rpm
